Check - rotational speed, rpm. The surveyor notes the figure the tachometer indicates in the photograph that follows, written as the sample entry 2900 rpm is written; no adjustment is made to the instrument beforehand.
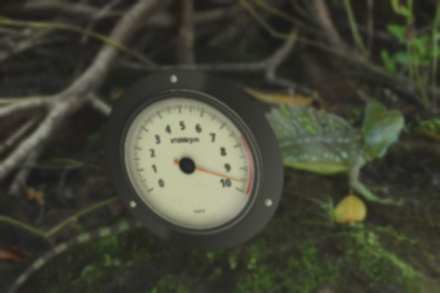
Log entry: 9500 rpm
